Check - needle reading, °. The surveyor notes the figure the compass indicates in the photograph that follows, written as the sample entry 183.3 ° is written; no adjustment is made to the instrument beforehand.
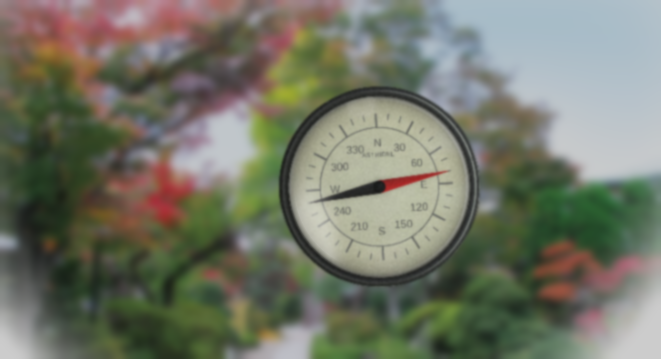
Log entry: 80 °
